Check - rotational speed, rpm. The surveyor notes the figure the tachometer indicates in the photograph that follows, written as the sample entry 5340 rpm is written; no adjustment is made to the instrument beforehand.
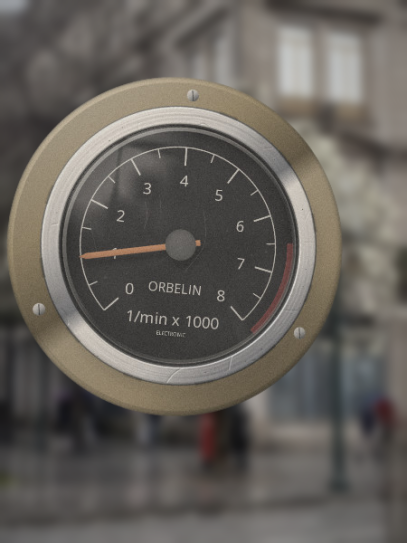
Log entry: 1000 rpm
